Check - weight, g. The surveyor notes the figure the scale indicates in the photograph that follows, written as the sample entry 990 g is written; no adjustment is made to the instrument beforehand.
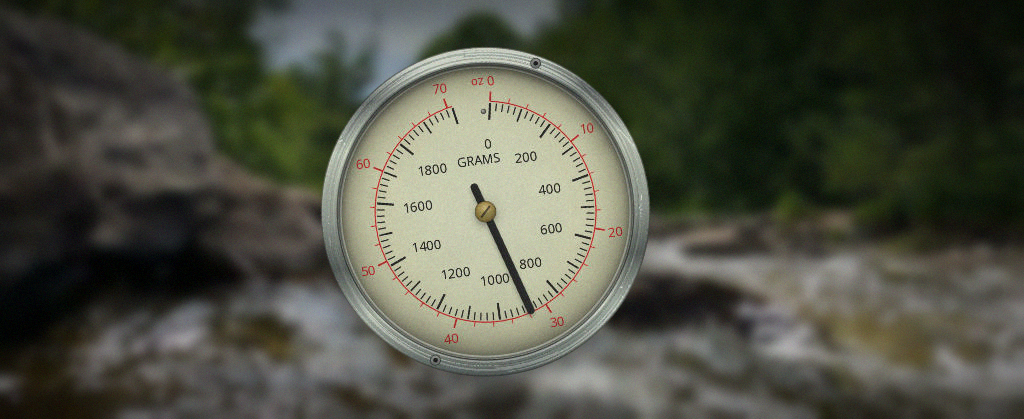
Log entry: 900 g
